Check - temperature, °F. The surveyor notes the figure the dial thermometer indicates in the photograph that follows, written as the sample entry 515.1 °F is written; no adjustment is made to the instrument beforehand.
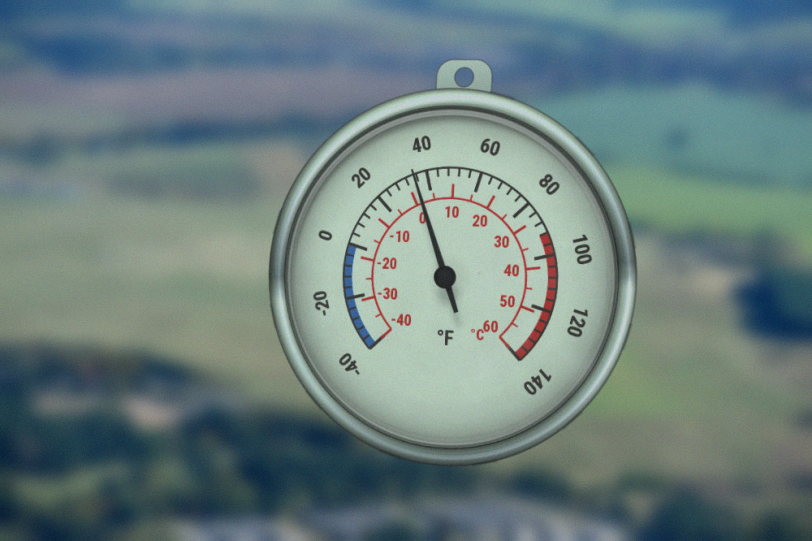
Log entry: 36 °F
